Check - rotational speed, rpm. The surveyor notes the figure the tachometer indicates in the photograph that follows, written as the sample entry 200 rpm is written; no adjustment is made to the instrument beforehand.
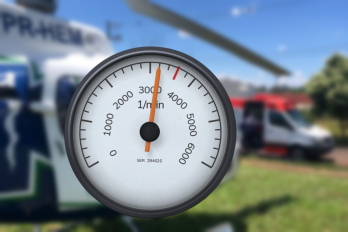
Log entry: 3200 rpm
